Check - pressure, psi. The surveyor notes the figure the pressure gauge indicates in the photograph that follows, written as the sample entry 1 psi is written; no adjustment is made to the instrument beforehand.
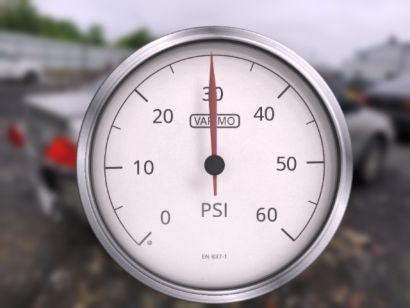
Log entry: 30 psi
